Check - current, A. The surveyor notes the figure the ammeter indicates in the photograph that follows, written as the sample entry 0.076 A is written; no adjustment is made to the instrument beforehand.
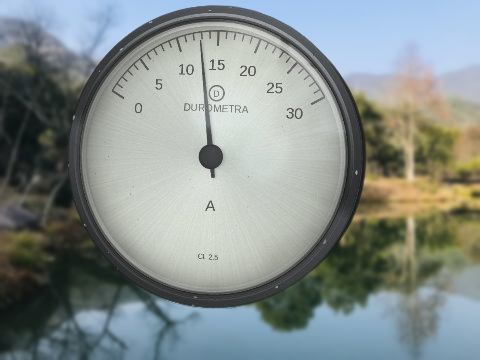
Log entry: 13 A
